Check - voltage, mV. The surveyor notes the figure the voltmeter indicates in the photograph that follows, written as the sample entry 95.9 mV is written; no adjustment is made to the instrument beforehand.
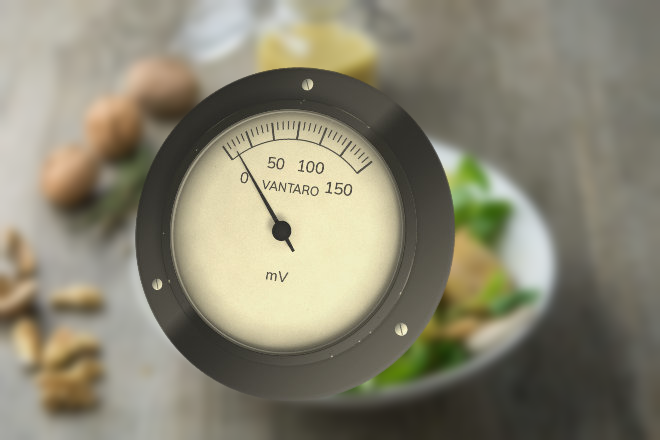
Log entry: 10 mV
